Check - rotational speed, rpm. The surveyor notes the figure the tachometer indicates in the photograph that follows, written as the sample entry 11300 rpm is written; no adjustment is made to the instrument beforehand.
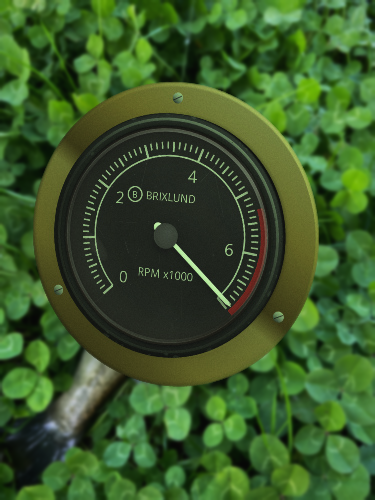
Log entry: 6900 rpm
